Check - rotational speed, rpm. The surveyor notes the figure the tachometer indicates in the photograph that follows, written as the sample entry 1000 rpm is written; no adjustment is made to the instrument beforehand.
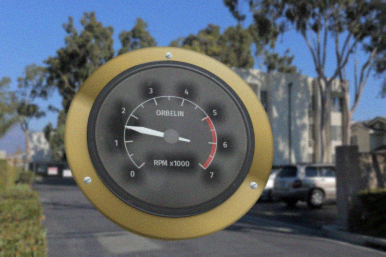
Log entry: 1500 rpm
